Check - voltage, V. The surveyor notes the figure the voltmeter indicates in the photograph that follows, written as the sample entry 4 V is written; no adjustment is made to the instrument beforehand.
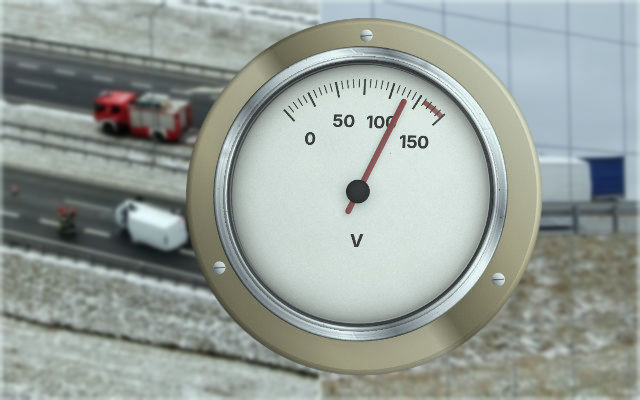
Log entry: 115 V
